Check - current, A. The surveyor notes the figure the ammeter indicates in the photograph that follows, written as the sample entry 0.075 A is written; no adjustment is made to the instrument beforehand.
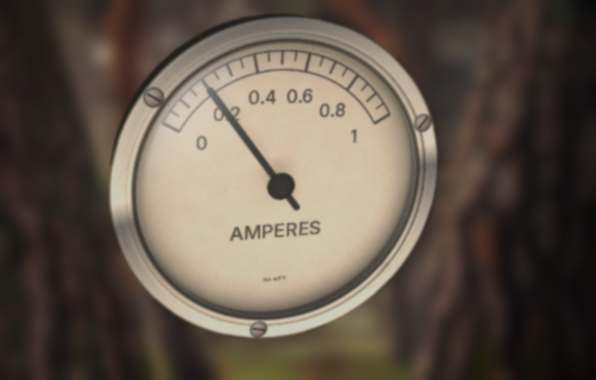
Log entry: 0.2 A
